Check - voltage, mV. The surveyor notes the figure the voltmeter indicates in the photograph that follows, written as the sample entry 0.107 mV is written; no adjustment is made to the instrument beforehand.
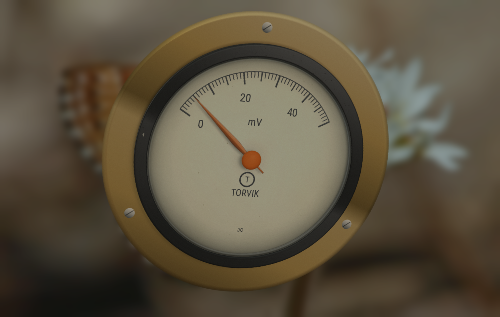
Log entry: 5 mV
